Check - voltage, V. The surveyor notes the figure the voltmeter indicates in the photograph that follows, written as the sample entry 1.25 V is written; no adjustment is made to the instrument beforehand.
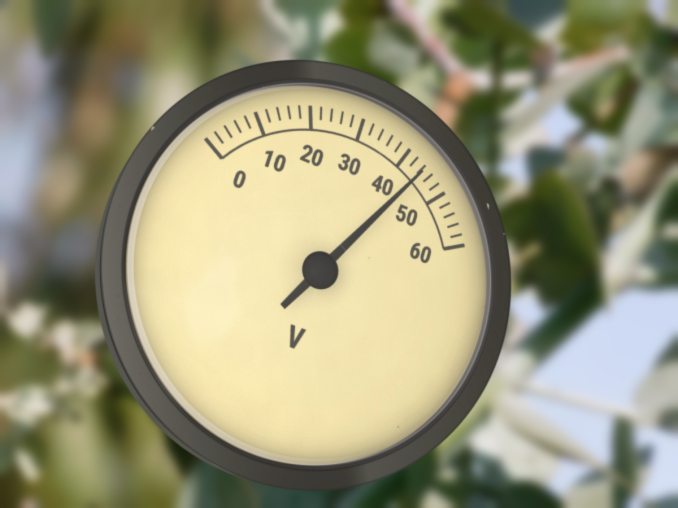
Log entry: 44 V
